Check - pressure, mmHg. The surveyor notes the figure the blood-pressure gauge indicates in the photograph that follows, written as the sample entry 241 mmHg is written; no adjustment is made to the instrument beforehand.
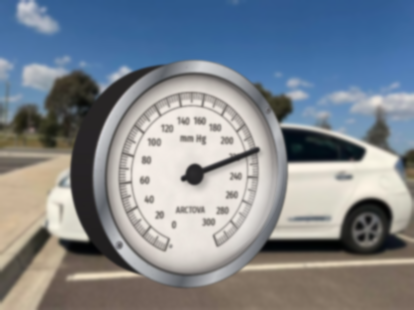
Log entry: 220 mmHg
